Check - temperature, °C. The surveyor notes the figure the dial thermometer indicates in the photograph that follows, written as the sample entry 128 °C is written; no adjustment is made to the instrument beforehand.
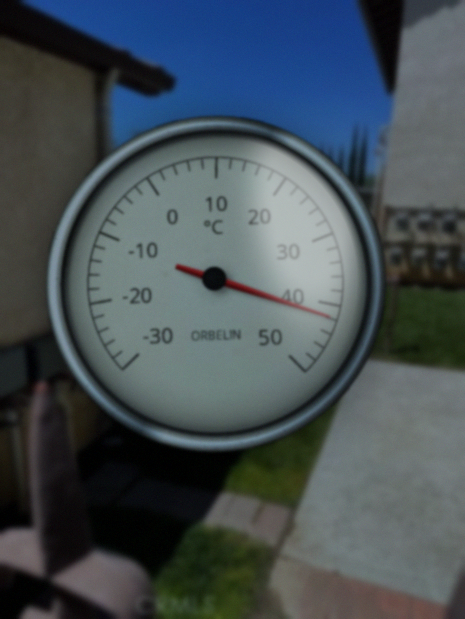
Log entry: 42 °C
